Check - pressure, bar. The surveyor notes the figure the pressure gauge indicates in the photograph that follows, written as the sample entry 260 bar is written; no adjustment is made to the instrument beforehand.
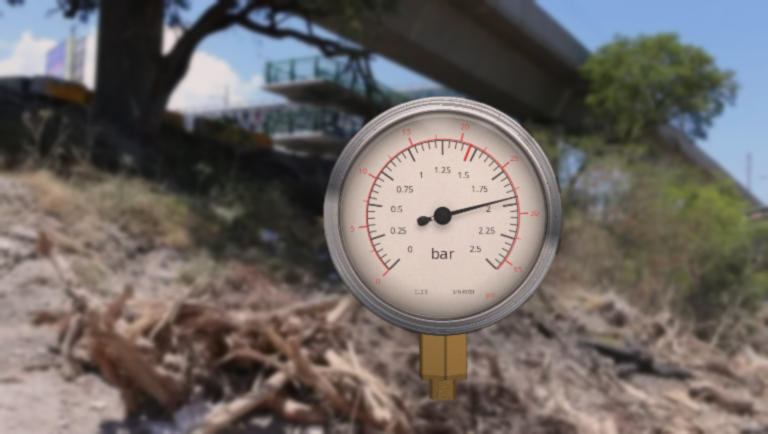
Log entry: 1.95 bar
